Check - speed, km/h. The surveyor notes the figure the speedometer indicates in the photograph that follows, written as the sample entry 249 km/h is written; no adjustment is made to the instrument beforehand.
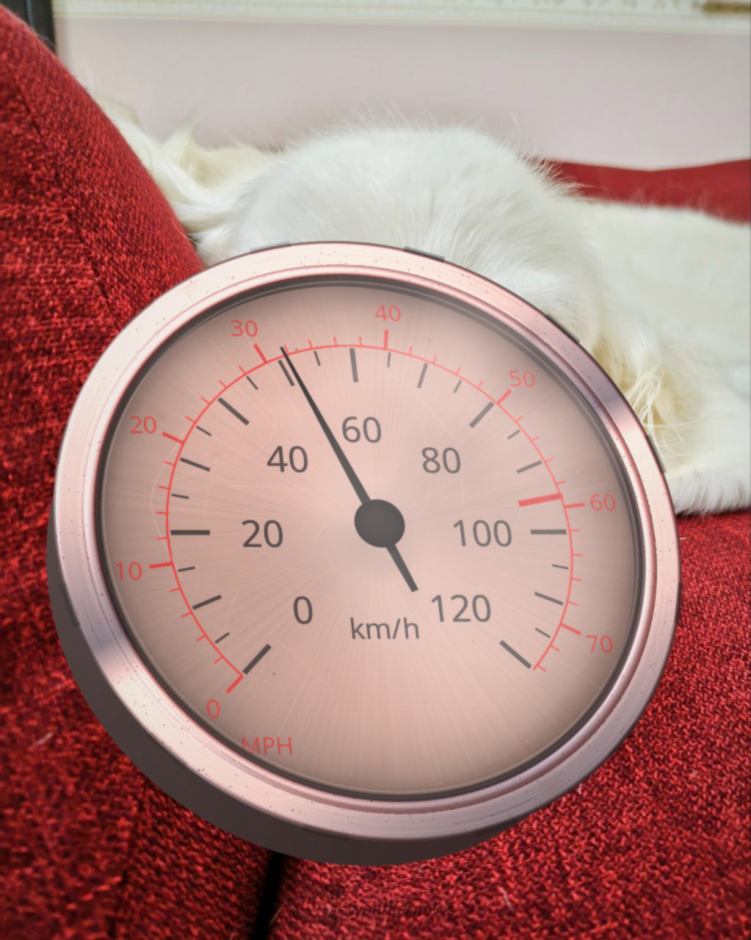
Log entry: 50 km/h
